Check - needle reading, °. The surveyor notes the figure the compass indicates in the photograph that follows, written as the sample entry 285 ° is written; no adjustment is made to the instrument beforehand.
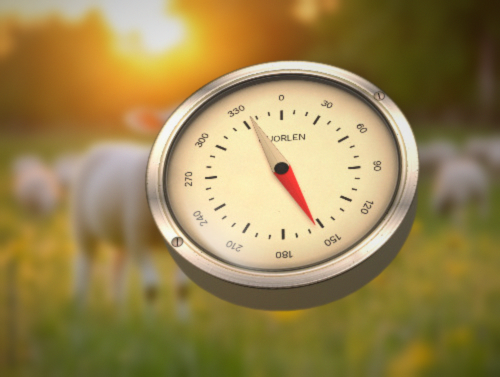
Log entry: 155 °
